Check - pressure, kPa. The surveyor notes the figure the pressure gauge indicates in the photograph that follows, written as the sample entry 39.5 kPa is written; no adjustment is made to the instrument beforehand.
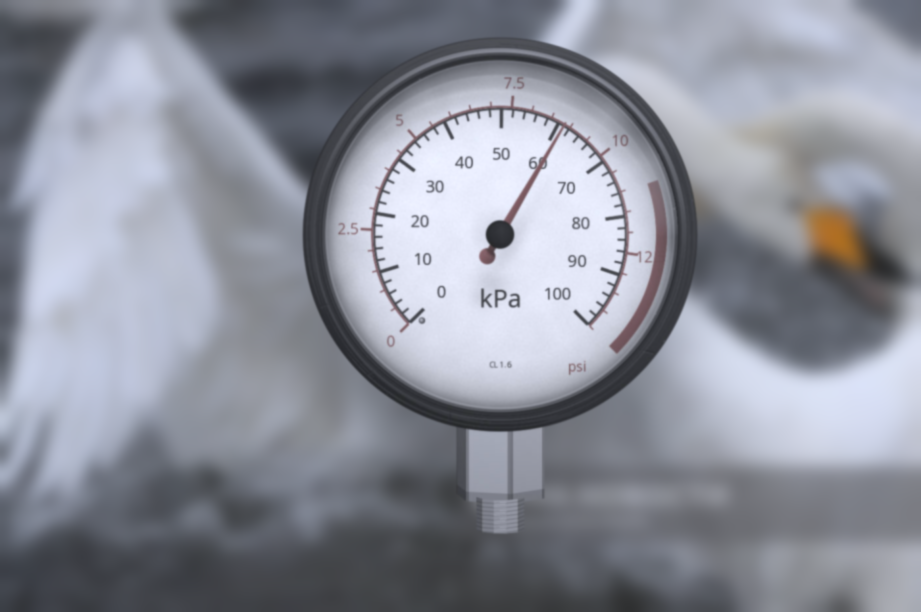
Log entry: 61 kPa
